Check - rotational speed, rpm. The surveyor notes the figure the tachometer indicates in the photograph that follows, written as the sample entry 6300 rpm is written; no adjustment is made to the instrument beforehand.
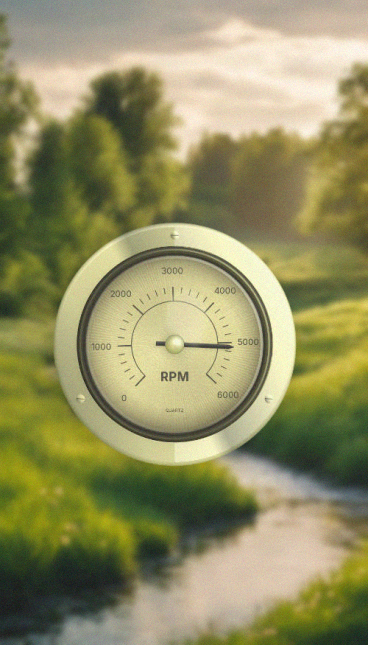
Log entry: 5100 rpm
